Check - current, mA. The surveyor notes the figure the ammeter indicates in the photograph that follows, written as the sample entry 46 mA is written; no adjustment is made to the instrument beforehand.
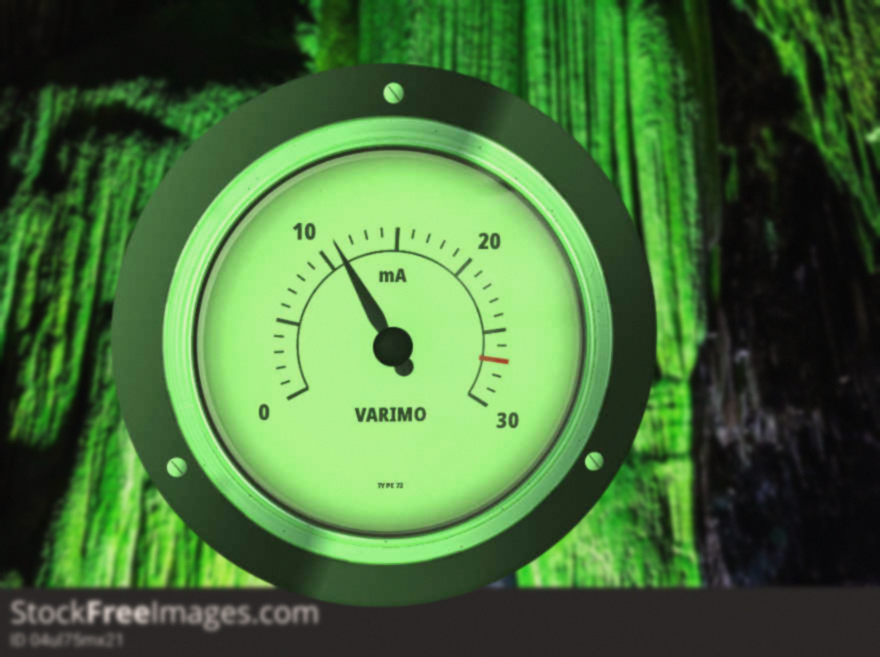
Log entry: 11 mA
